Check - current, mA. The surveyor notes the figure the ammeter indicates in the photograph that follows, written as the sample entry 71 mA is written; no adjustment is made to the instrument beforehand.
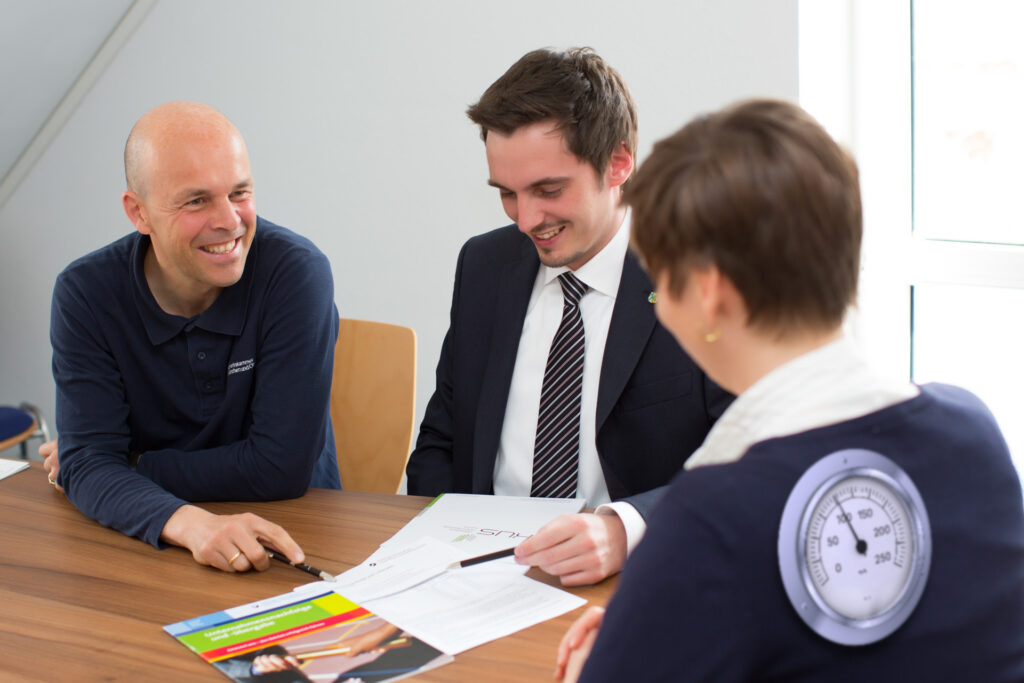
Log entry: 100 mA
